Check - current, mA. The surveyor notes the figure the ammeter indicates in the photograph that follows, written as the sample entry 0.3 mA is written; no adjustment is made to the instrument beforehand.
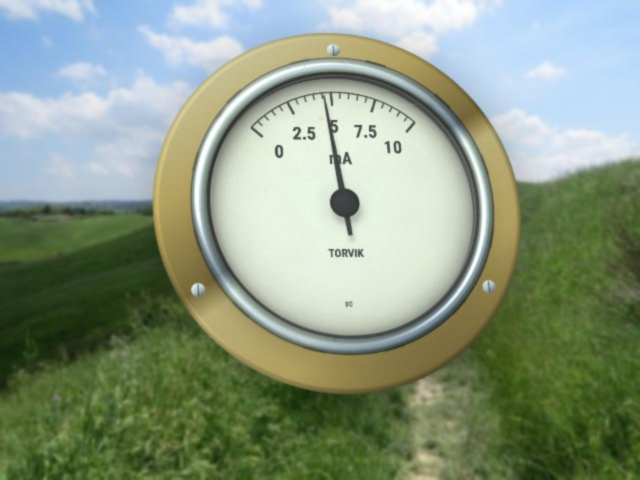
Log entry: 4.5 mA
